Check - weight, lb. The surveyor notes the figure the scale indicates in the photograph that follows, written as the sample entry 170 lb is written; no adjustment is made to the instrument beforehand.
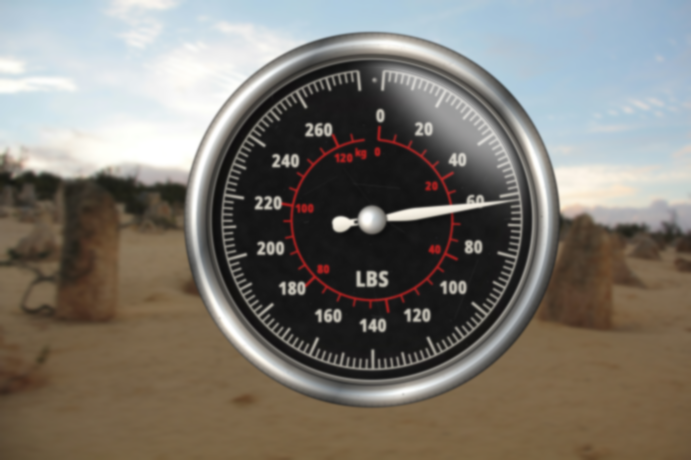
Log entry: 62 lb
